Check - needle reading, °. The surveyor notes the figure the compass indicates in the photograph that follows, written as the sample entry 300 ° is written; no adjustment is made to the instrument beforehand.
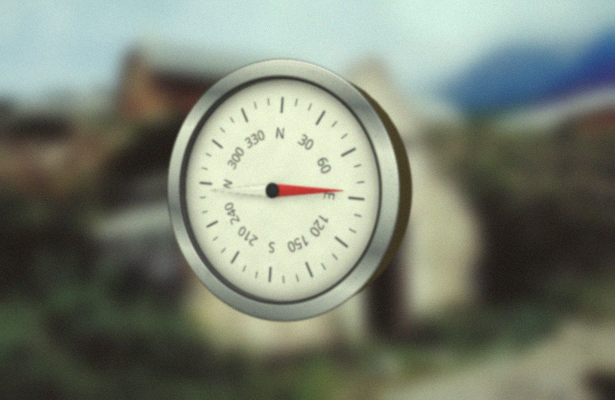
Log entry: 85 °
